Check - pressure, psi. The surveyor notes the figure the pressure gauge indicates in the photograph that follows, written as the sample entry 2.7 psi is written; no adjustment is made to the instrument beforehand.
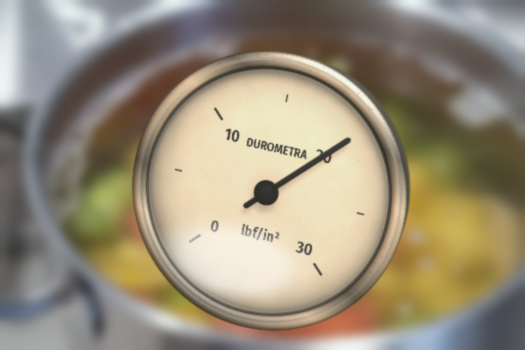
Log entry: 20 psi
